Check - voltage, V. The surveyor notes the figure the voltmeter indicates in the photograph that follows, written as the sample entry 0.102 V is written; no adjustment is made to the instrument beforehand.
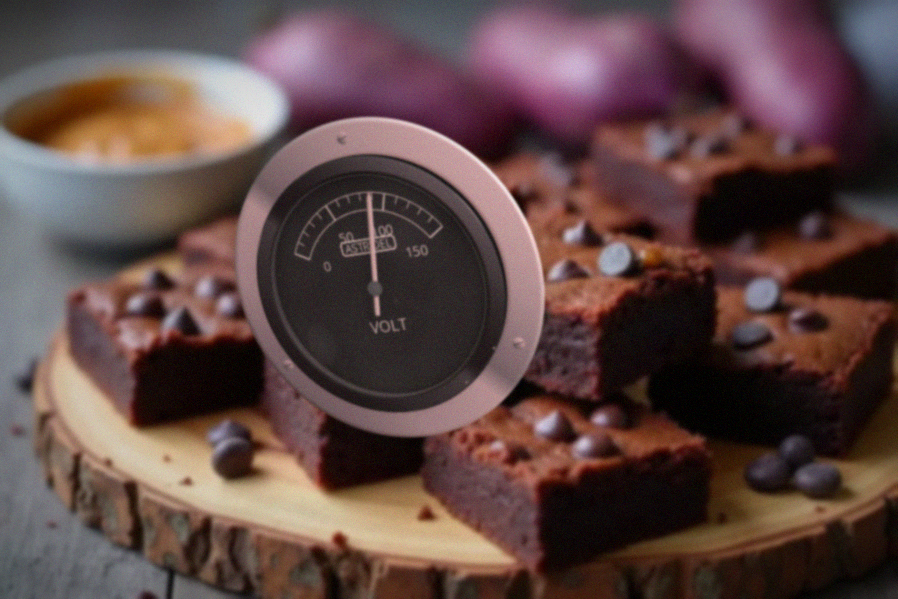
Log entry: 90 V
